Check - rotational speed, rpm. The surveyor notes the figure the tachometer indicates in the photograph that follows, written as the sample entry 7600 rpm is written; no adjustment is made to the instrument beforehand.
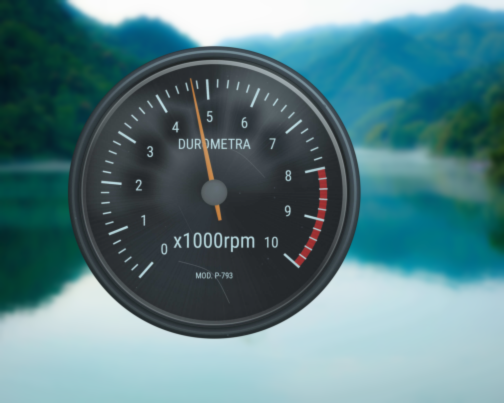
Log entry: 4700 rpm
